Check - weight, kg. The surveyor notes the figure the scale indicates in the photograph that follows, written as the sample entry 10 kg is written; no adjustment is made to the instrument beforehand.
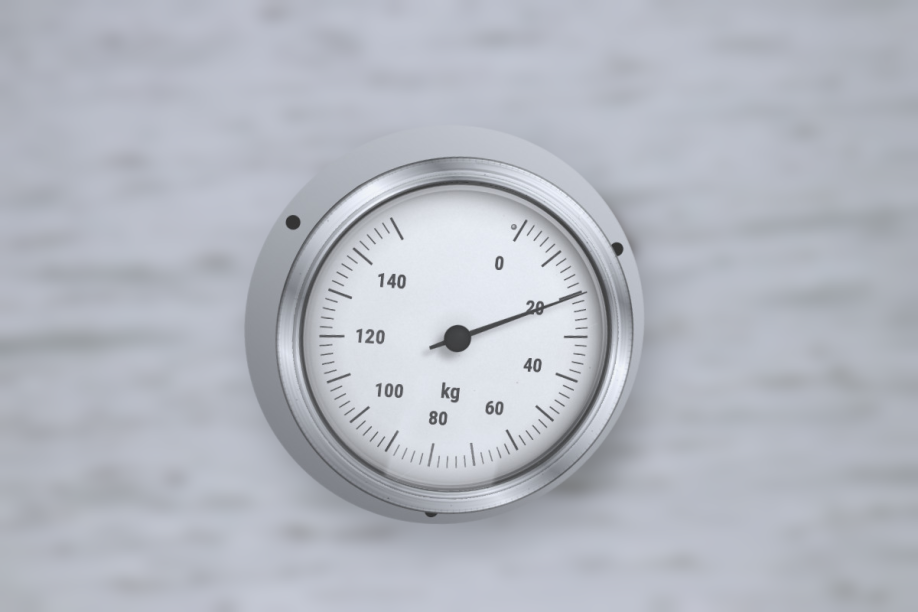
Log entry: 20 kg
